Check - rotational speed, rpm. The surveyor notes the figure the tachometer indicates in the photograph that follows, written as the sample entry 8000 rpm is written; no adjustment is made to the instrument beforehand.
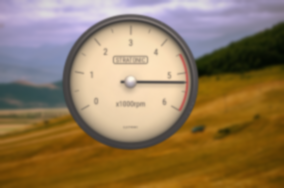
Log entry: 5250 rpm
